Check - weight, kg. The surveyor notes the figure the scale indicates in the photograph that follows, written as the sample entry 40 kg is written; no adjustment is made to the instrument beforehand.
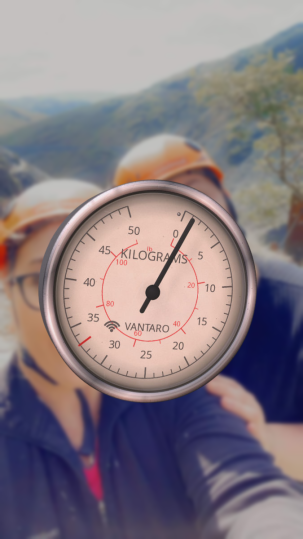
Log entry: 1 kg
